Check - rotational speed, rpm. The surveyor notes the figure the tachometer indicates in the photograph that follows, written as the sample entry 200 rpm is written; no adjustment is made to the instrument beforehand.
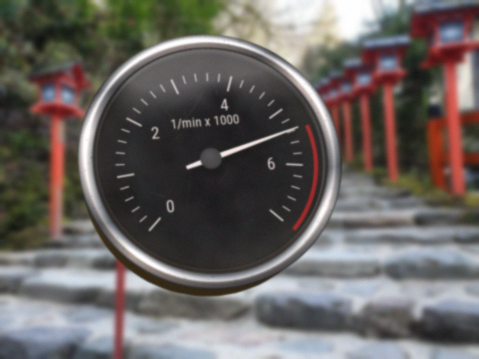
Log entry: 5400 rpm
